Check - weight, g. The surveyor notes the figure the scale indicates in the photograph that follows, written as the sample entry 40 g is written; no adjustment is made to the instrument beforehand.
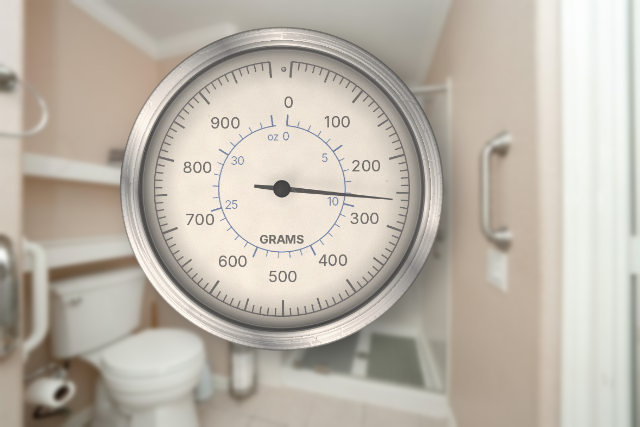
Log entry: 260 g
